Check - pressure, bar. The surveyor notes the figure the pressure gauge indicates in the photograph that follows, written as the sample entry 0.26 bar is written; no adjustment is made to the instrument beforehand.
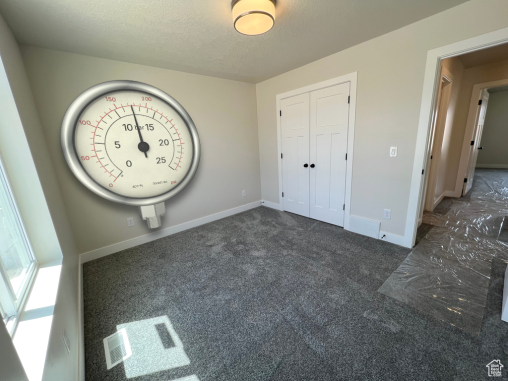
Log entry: 12 bar
